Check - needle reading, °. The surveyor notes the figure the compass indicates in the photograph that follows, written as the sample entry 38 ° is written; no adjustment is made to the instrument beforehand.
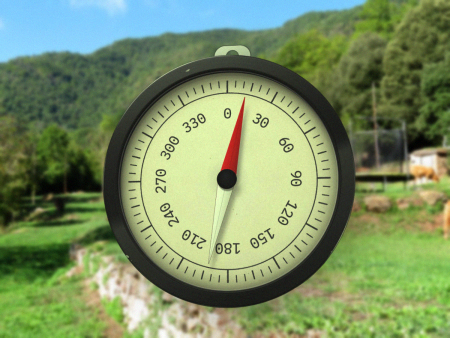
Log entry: 12.5 °
